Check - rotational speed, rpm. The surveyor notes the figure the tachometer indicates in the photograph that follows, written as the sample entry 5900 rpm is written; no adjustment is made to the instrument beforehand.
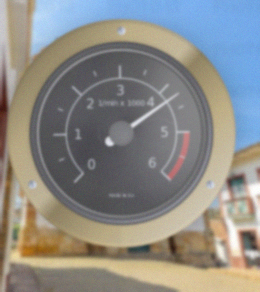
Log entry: 4250 rpm
